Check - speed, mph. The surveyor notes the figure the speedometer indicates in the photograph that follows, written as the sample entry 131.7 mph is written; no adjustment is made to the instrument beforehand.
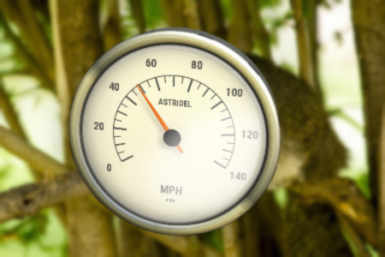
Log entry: 50 mph
